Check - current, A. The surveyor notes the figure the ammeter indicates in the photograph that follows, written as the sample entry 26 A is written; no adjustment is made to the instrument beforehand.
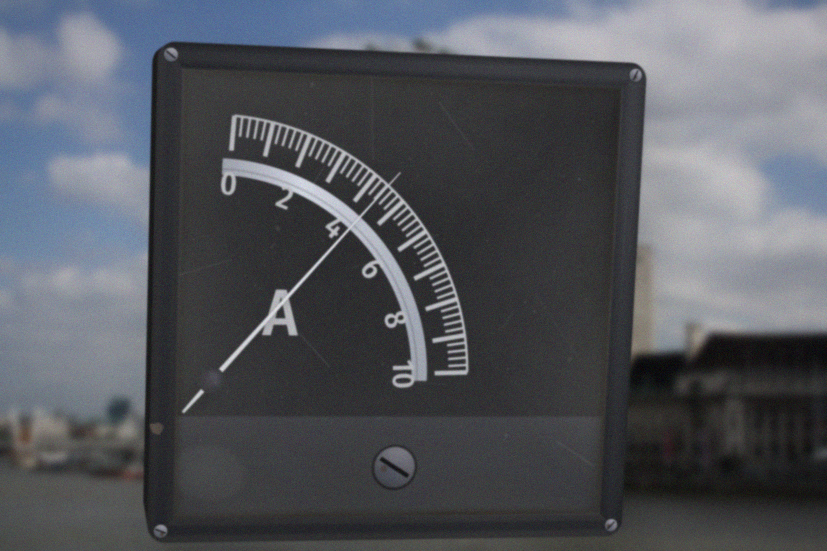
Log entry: 4.4 A
